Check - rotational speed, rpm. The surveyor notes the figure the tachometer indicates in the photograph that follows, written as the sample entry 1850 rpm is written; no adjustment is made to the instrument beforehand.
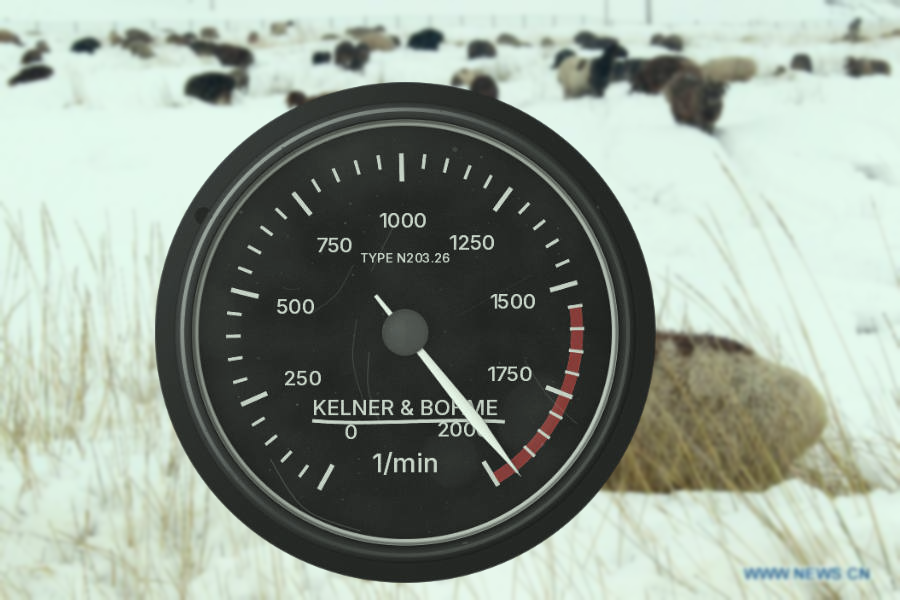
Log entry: 1950 rpm
